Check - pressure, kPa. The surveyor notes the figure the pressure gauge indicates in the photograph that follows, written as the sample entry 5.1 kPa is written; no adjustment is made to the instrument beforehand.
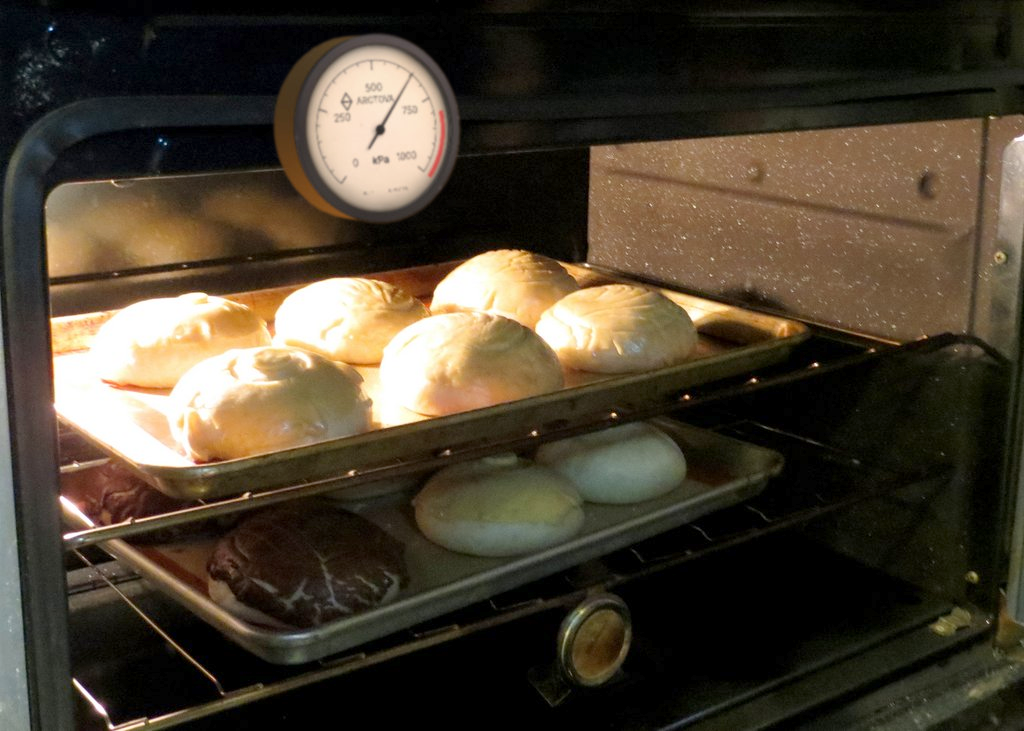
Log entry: 650 kPa
